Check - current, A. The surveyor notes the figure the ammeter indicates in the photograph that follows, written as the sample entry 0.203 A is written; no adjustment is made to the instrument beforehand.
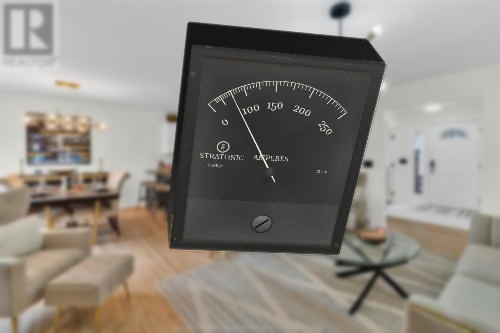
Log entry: 75 A
